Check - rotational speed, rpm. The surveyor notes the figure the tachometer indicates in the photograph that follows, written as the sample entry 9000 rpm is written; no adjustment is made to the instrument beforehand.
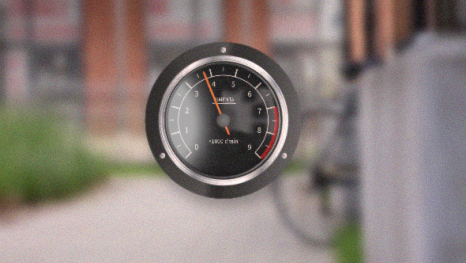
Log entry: 3750 rpm
